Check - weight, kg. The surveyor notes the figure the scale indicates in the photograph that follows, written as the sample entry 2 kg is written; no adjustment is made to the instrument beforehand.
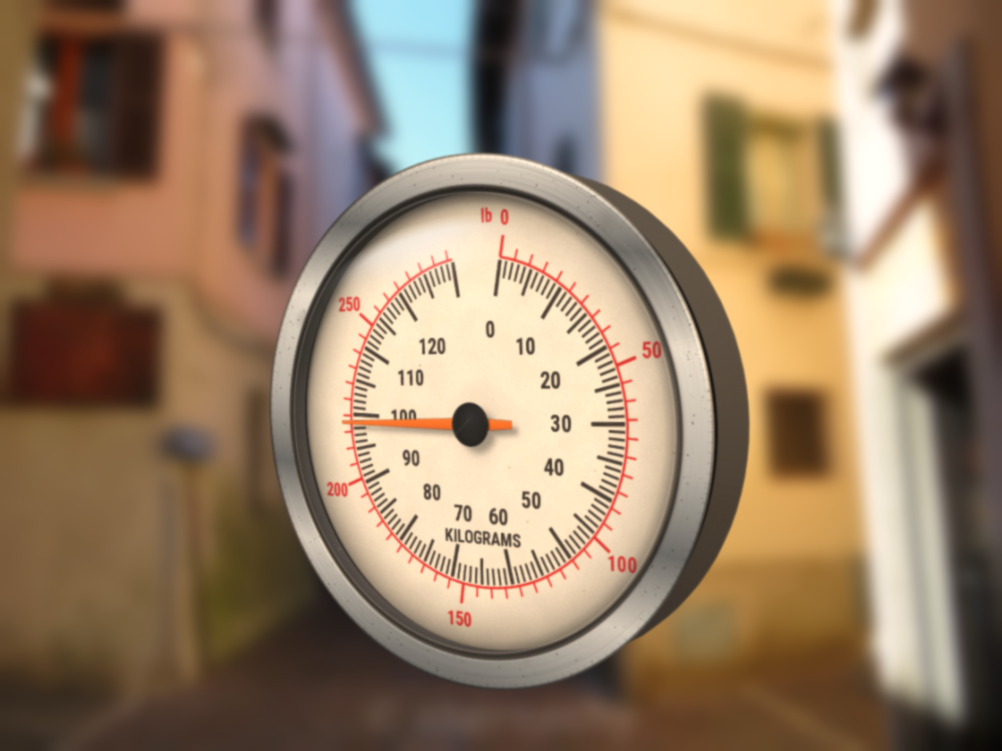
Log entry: 99 kg
